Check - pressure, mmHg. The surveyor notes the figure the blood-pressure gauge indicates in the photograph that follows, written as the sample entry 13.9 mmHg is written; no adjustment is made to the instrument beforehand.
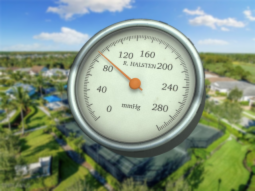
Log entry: 90 mmHg
